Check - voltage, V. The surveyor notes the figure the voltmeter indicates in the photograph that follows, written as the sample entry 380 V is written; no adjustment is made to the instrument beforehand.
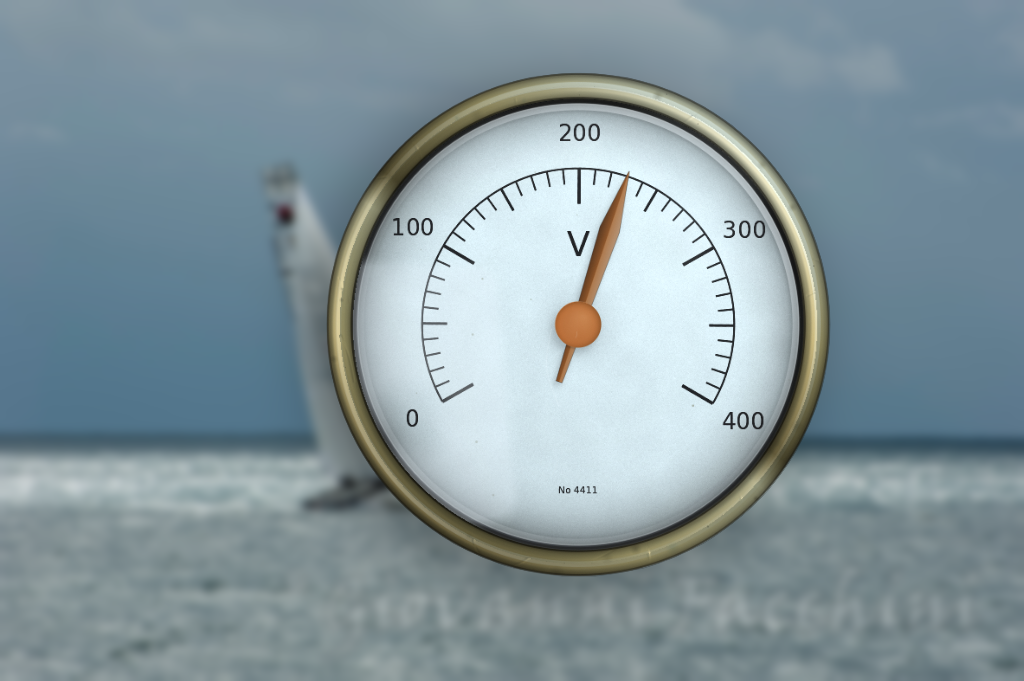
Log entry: 230 V
